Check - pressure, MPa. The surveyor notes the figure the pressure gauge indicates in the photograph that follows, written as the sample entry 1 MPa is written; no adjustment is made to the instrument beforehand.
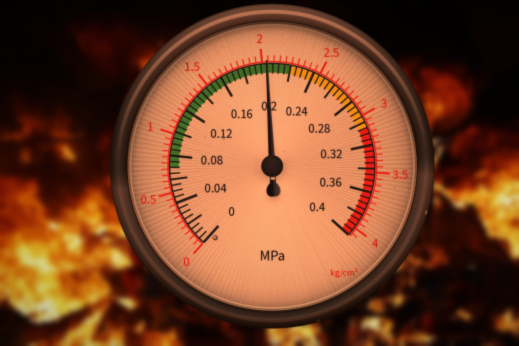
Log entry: 0.2 MPa
